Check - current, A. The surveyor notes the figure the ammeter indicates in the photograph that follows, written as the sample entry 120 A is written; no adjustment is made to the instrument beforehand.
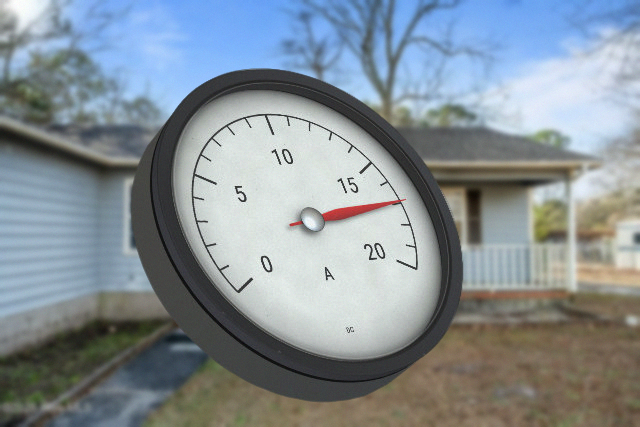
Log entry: 17 A
